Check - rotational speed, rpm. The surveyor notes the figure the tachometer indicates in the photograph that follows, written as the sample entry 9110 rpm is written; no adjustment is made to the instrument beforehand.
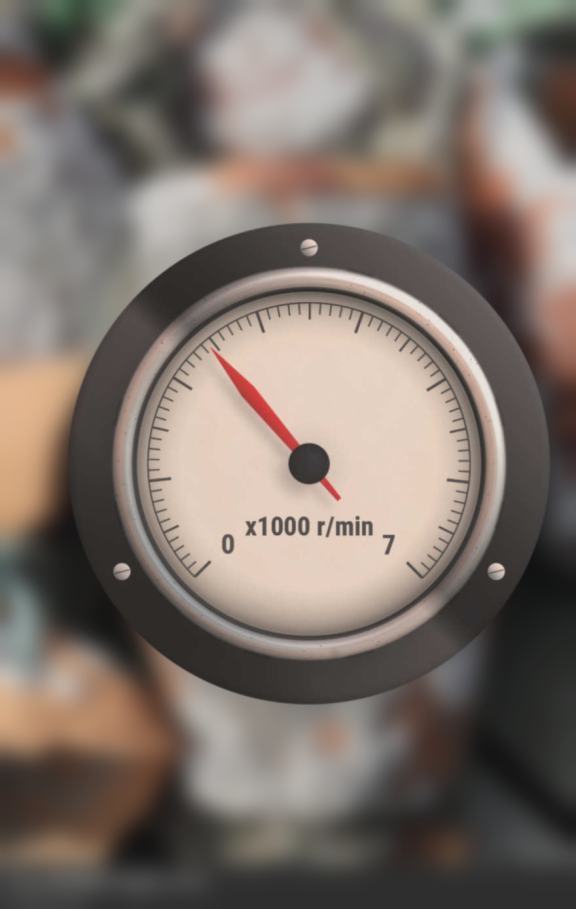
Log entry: 2450 rpm
